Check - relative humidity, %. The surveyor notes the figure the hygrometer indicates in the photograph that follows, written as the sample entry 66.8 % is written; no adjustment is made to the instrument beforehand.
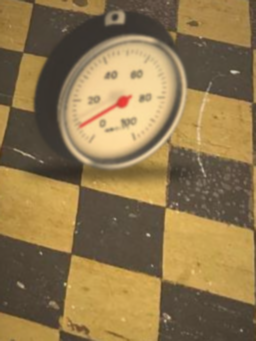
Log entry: 10 %
